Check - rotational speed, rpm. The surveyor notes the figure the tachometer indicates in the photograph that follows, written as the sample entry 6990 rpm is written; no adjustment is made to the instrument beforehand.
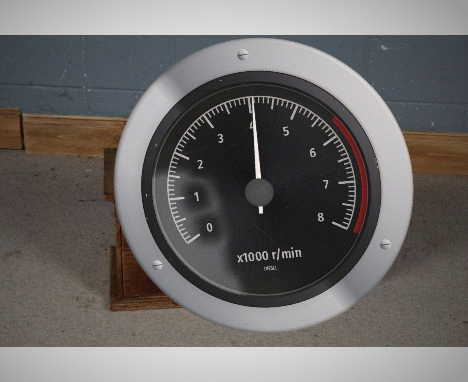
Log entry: 4100 rpm
